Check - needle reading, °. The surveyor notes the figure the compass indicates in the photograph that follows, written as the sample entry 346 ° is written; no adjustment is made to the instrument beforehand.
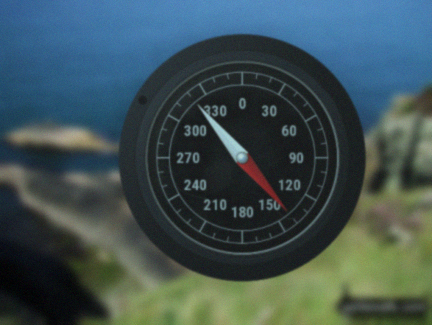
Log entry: 140 °
